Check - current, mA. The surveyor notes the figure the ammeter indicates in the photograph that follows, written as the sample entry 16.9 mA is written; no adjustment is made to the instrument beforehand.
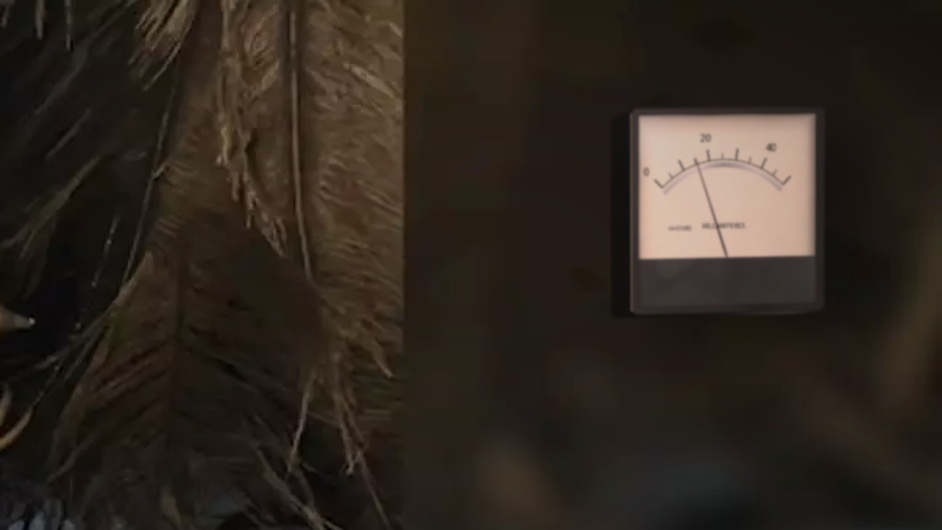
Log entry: 15 mA
